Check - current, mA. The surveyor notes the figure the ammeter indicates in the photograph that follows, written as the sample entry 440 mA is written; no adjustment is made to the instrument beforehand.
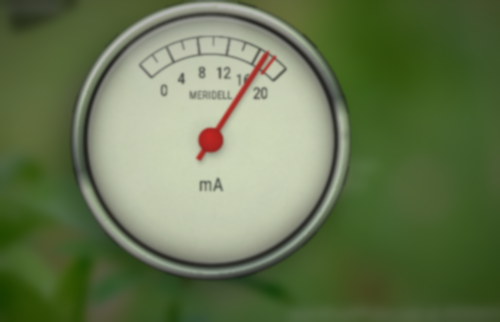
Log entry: 17 mA
